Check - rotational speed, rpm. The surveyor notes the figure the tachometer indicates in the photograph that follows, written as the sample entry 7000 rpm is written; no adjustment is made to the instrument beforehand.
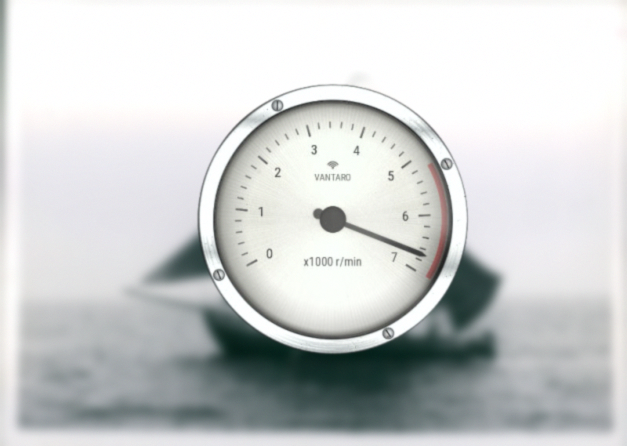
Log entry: 6700 rpm
